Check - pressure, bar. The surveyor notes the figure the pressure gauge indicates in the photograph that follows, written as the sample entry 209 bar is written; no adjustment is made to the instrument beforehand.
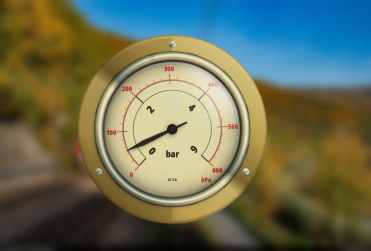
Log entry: 0.5 bar
